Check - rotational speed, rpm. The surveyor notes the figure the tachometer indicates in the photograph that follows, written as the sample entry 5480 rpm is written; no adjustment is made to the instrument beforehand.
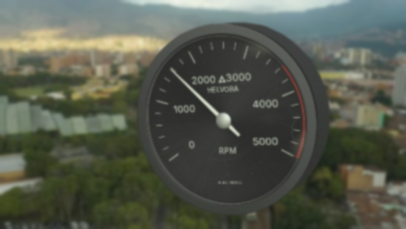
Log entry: 1600 rpm
